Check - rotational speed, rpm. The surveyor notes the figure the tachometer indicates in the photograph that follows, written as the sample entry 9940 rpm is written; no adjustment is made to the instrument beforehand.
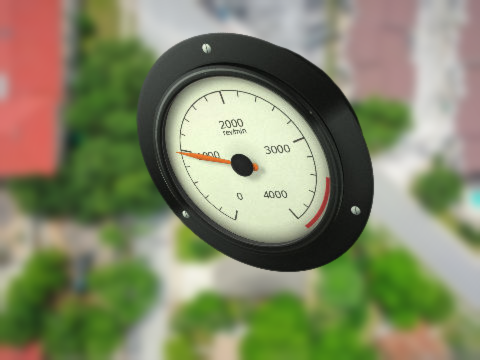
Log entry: 1000 rpm
